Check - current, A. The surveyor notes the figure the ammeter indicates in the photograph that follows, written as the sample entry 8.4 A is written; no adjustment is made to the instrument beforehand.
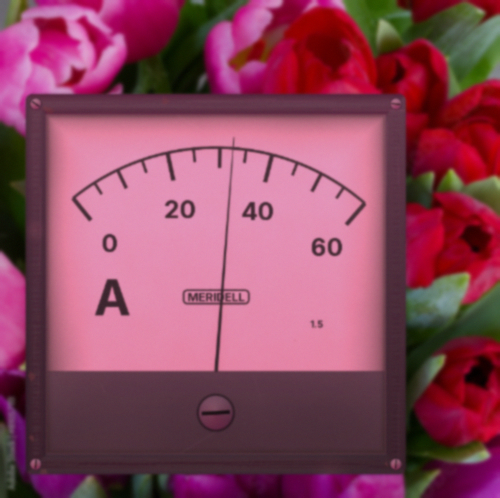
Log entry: 32.5 A
